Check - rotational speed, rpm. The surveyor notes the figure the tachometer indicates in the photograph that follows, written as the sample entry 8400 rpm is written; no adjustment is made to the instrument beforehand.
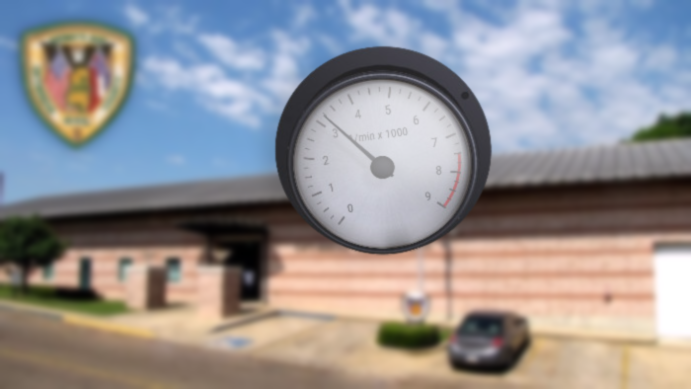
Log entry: 3250 rpm
